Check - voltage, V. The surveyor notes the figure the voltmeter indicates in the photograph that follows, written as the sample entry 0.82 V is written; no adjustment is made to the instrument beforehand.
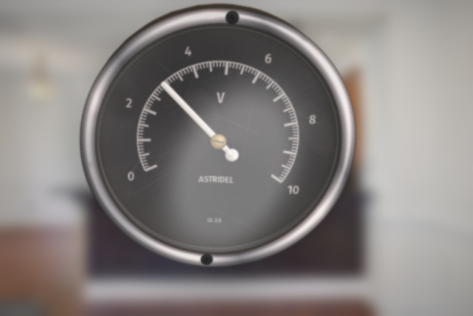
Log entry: 3 V
